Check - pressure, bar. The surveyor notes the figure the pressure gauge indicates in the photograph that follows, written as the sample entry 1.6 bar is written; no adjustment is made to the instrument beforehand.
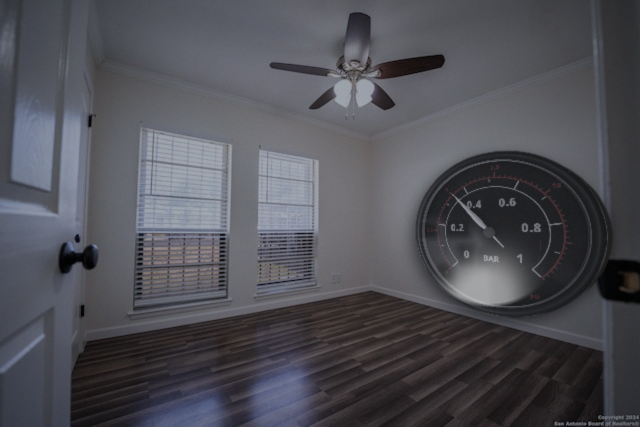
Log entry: 0.35 bar
